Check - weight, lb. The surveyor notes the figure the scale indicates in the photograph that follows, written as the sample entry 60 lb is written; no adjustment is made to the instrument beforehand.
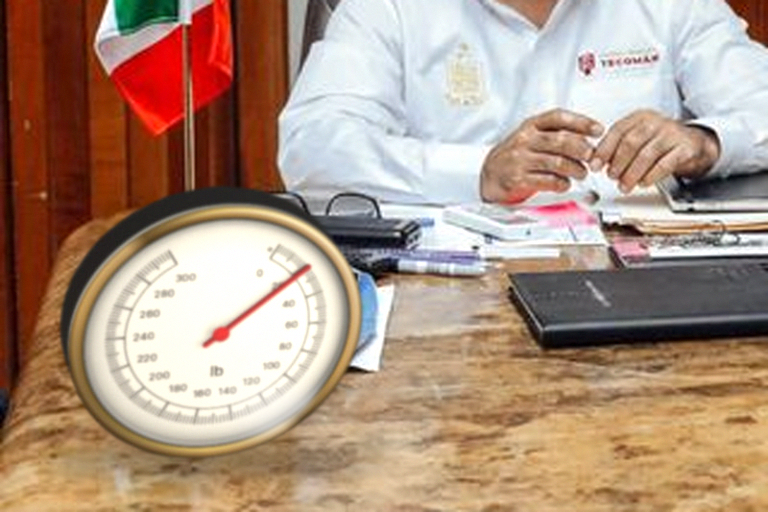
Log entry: 20 lb
